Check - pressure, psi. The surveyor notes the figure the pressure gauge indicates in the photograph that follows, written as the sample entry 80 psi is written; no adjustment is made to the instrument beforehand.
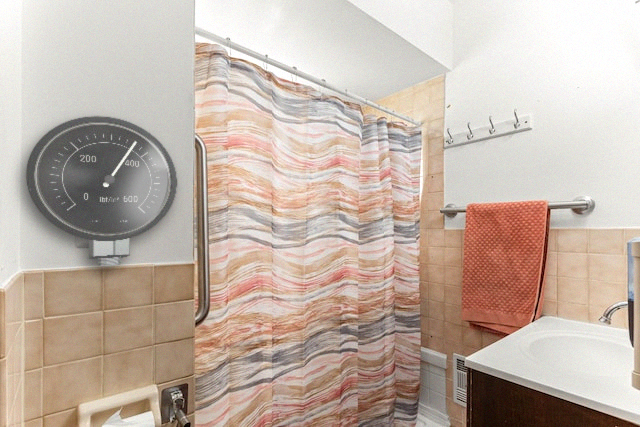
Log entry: 360 psi
